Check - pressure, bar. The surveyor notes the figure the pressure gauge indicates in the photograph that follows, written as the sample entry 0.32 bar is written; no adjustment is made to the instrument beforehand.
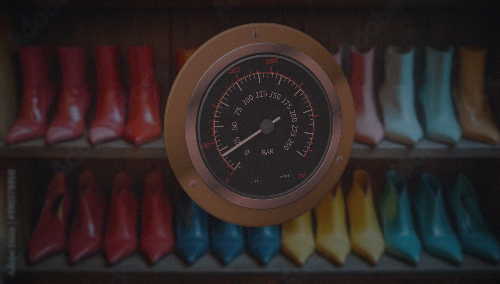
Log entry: 20 bar
